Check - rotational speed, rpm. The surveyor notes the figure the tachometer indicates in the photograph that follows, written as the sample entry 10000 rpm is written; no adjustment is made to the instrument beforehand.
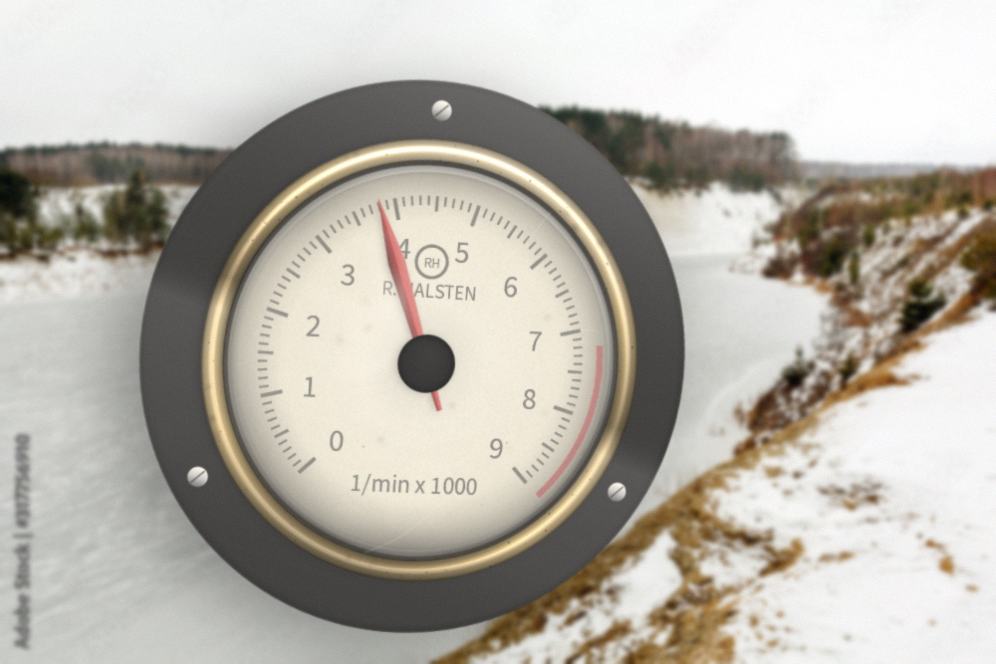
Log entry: 3800 rpm
